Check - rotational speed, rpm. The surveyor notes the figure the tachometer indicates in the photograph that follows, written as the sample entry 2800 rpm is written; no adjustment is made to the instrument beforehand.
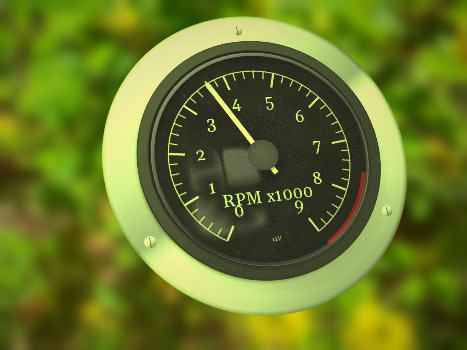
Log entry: 3600 rpm
